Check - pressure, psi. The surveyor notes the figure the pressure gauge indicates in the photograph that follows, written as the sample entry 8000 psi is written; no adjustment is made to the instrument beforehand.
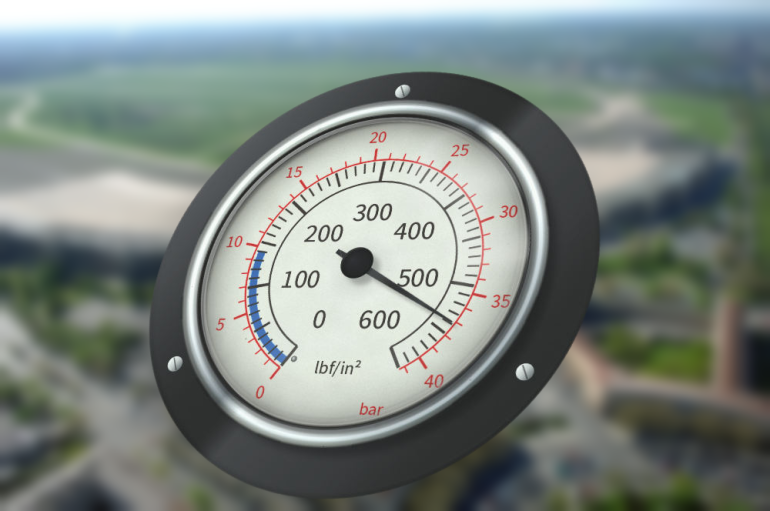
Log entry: 540 psi
